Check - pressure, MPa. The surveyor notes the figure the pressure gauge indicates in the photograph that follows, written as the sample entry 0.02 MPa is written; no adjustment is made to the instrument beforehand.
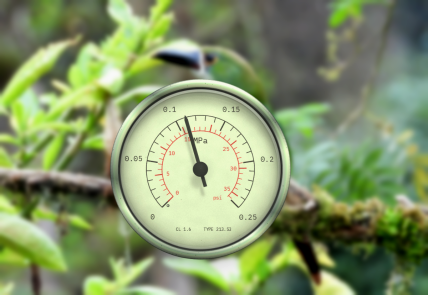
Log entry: 0.11 MPa
